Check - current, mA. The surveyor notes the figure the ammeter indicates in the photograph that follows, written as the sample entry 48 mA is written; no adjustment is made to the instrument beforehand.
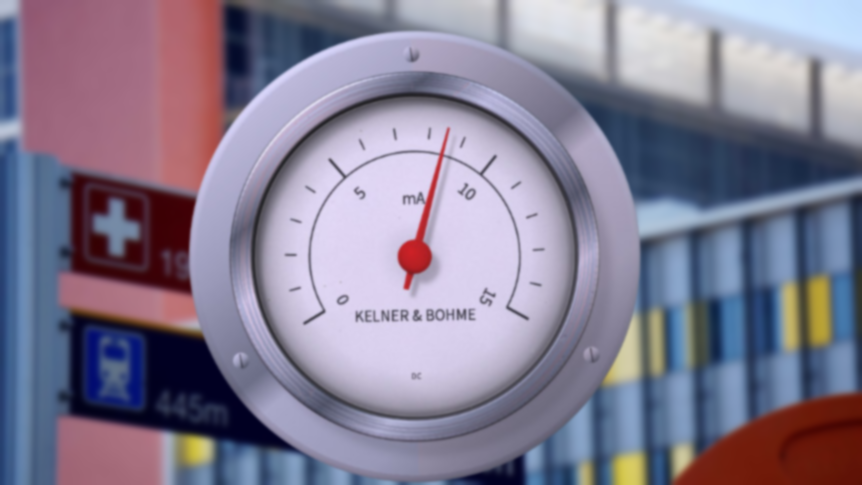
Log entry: 8.5 mA
